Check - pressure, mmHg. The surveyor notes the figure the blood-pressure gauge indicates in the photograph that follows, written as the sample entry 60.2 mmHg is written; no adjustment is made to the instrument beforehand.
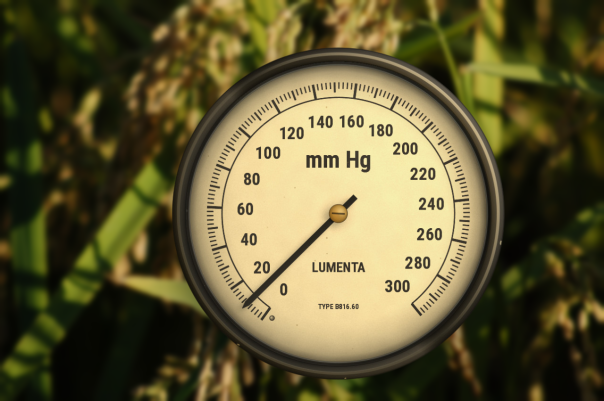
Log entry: 10 mmHg
